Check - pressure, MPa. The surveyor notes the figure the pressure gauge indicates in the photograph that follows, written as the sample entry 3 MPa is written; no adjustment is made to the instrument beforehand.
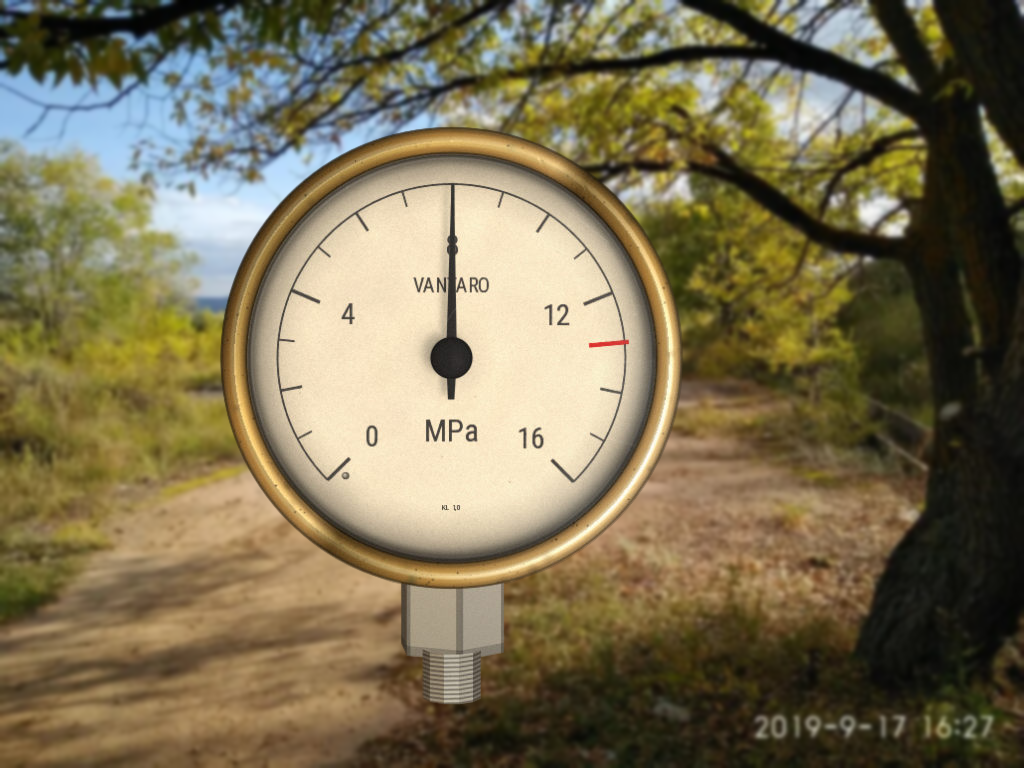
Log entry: 8 MPa
